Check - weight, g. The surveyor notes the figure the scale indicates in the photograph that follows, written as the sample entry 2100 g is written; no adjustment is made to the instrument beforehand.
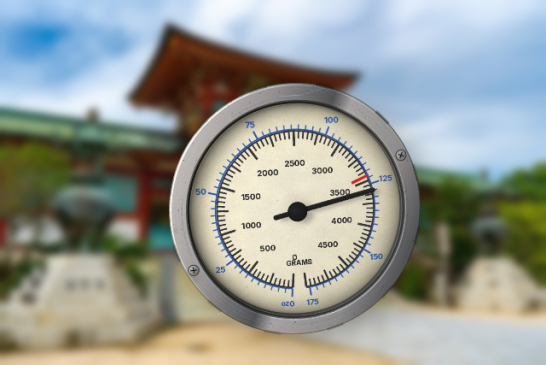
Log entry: 3600 g
